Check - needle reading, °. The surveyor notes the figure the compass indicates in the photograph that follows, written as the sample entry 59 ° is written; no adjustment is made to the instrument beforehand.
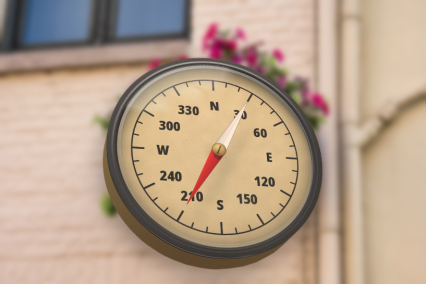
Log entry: 210 °
